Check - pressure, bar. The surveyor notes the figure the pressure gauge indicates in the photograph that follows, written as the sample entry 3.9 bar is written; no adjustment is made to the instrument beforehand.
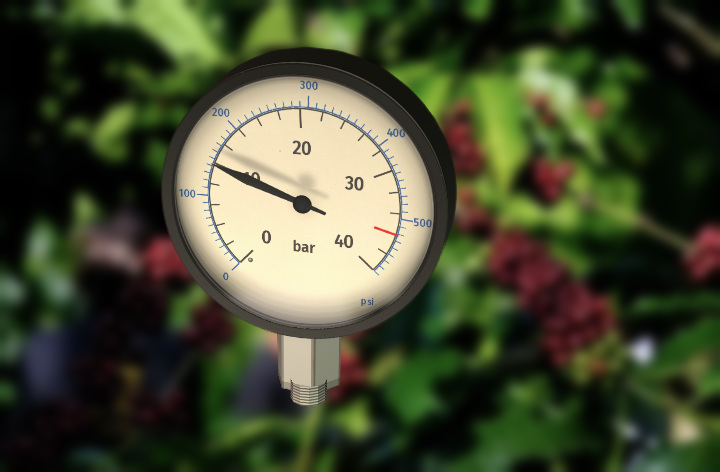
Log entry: 10 bar
